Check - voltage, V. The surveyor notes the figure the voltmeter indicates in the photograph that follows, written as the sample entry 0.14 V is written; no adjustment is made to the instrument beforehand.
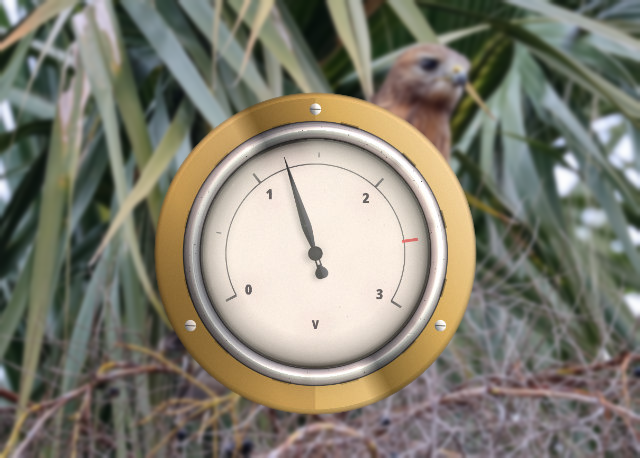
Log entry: 1.25 V
